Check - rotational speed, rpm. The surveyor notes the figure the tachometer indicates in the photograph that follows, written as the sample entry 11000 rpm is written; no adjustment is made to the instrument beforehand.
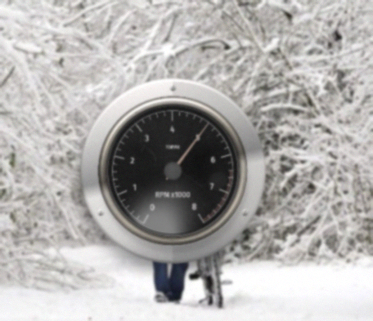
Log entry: 5000 rpm
